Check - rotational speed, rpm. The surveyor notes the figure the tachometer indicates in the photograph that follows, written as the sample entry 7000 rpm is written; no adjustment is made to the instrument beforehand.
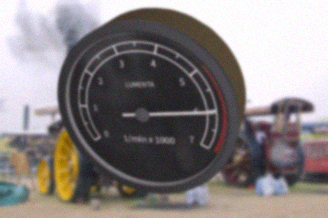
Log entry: 6000 rpm
